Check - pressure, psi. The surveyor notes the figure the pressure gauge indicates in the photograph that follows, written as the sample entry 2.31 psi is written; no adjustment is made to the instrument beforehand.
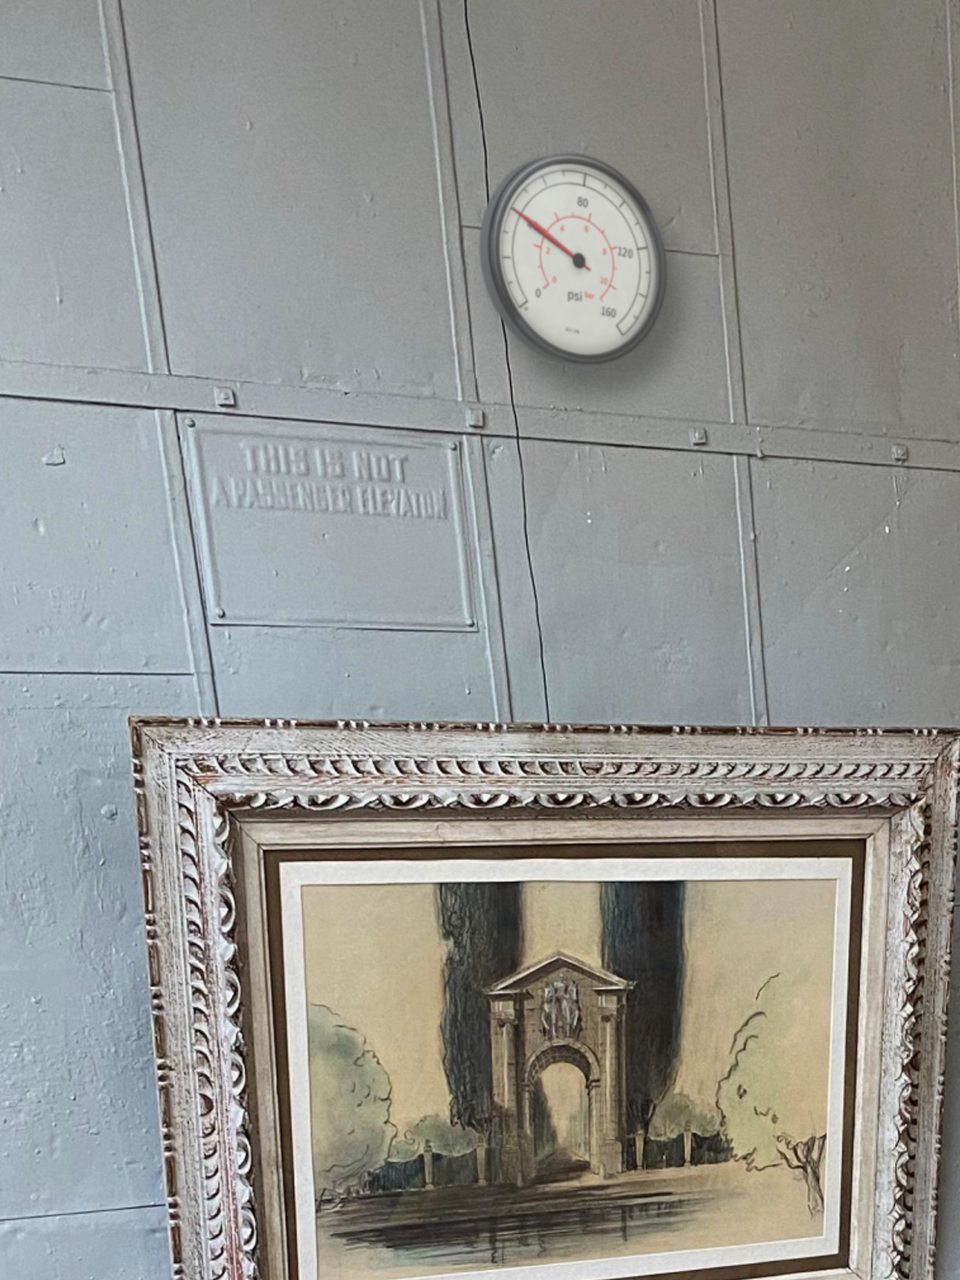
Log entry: 40 psi
